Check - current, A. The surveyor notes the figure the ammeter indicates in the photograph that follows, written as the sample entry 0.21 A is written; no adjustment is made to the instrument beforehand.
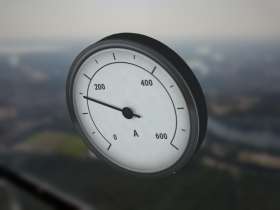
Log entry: 150 A
